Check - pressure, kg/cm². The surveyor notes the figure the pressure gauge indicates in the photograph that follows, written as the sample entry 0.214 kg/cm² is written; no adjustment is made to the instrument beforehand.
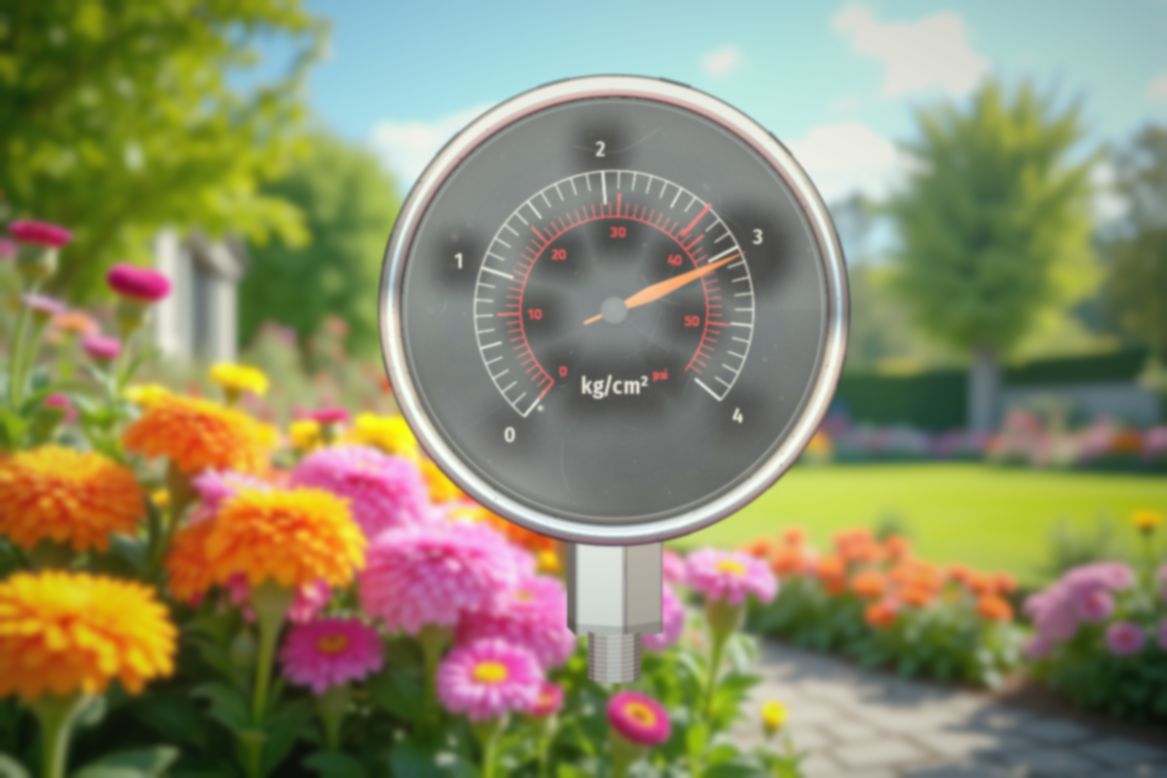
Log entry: 3.05 kg/cm²
